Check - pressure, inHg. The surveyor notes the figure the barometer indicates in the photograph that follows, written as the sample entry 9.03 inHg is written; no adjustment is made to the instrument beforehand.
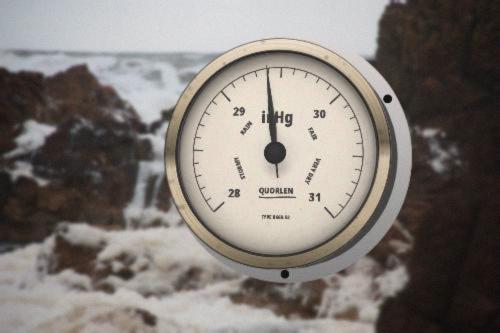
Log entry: 29.4 inHg
